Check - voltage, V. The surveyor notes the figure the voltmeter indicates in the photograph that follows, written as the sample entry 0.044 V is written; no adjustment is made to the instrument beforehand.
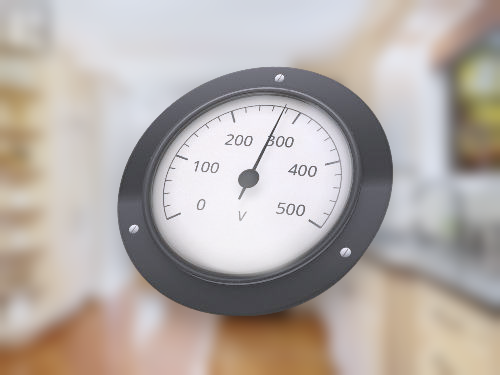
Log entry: 280 V
